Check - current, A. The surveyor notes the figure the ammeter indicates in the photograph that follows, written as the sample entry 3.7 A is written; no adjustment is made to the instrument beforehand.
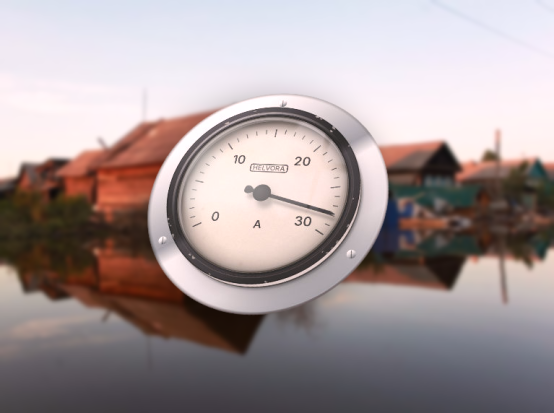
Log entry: 28 A
